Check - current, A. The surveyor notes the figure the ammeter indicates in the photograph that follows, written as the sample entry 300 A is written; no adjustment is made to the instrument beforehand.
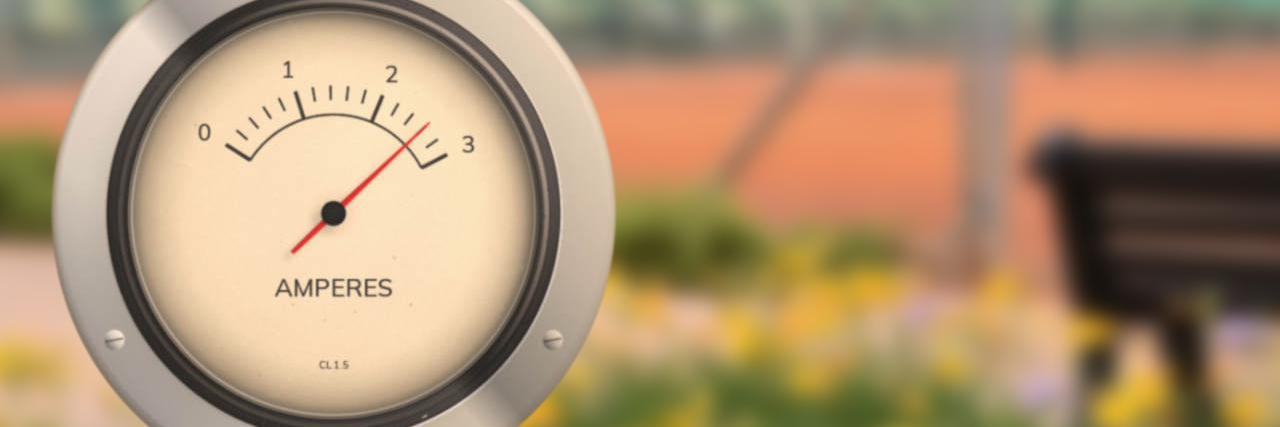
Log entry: 2.6 A
